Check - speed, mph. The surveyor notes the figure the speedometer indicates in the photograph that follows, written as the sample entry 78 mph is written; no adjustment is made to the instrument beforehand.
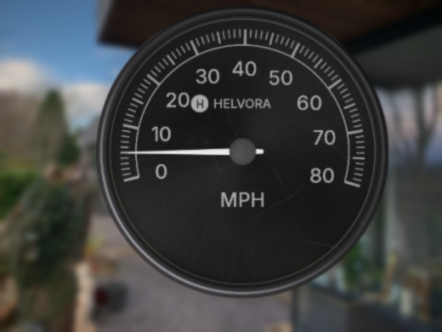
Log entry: 5 mph
